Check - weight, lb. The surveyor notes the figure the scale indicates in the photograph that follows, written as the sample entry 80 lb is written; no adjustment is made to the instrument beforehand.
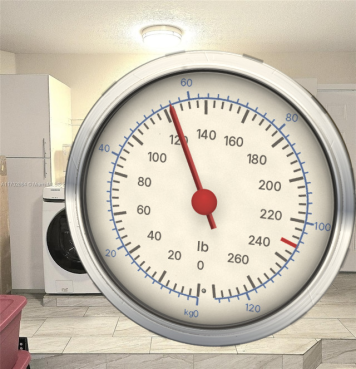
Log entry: 124 lb
